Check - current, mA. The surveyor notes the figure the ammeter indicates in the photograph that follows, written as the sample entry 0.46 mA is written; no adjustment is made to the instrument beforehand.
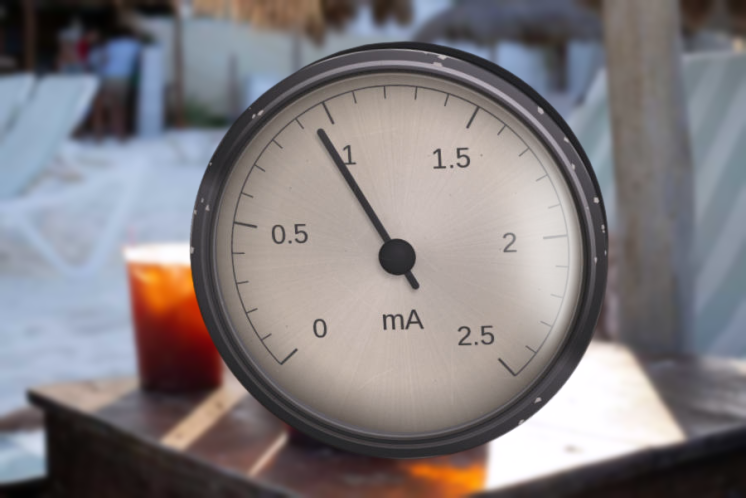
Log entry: 0.95 mA
